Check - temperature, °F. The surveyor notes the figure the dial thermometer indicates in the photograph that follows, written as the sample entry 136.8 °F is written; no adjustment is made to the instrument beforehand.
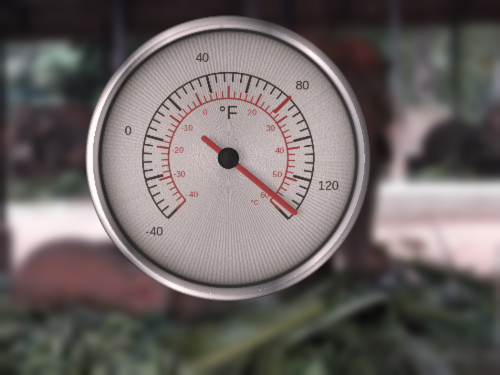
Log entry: 136 °F
